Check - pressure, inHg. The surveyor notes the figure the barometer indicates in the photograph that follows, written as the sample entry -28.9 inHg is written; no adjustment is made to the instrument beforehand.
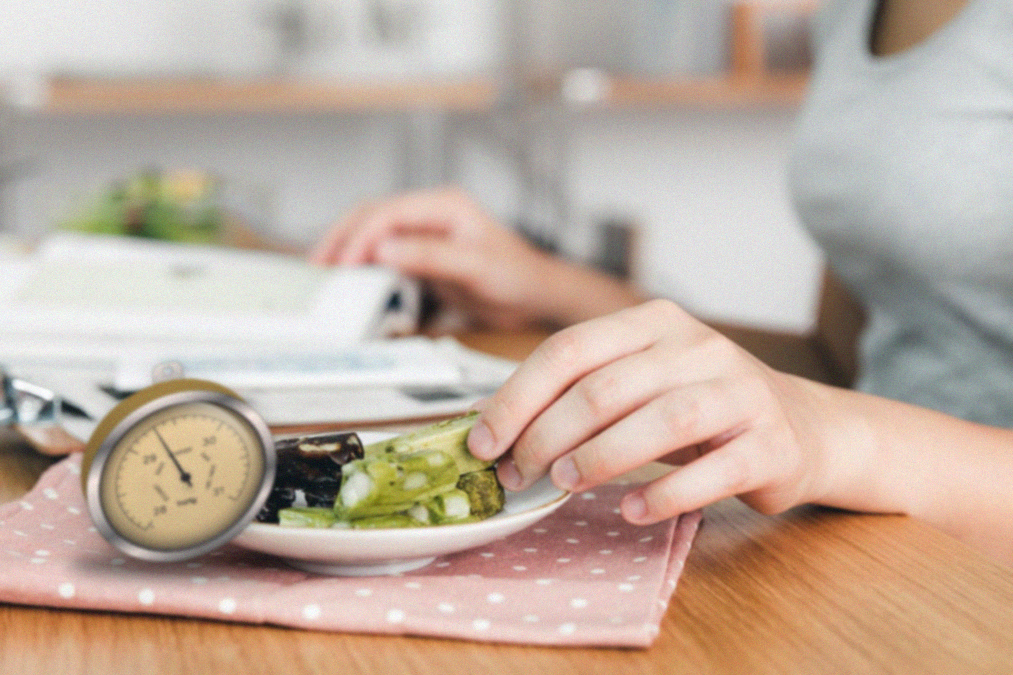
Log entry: 29.3 inHg
